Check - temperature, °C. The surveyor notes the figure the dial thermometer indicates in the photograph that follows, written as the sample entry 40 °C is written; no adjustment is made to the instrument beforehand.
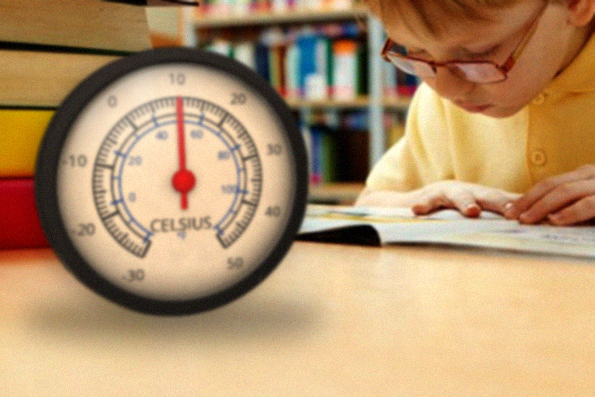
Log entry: 10 °C
